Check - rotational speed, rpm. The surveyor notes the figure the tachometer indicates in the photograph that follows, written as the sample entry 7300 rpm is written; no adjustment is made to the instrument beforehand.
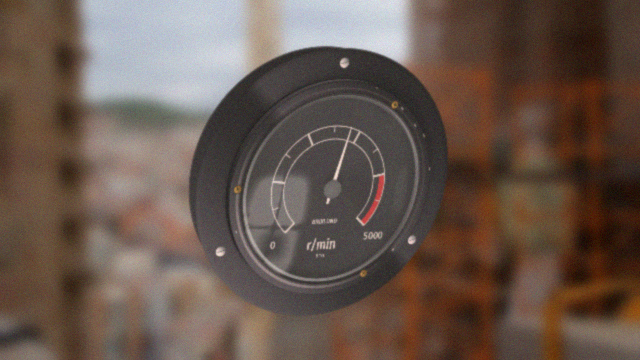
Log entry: 2750 rpm
